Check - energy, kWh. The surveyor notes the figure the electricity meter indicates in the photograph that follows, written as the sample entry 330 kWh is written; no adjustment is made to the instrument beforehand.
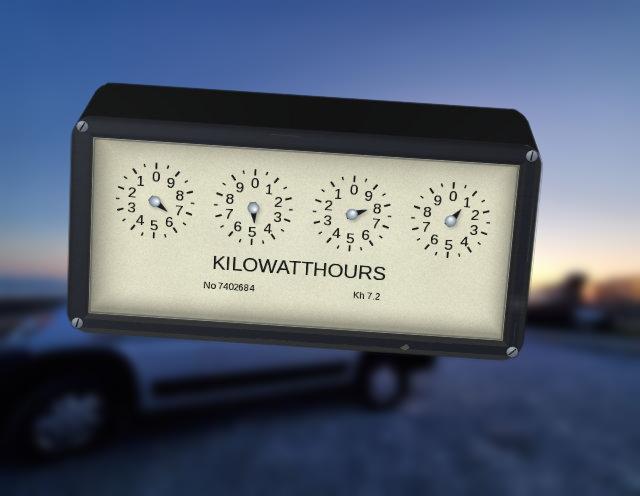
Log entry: 6481 kWh
